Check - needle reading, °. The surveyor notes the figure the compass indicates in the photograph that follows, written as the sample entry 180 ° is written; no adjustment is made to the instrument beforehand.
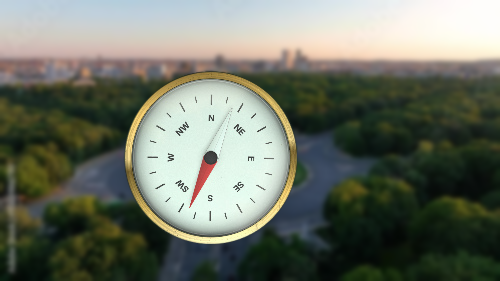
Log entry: 202.5 °
